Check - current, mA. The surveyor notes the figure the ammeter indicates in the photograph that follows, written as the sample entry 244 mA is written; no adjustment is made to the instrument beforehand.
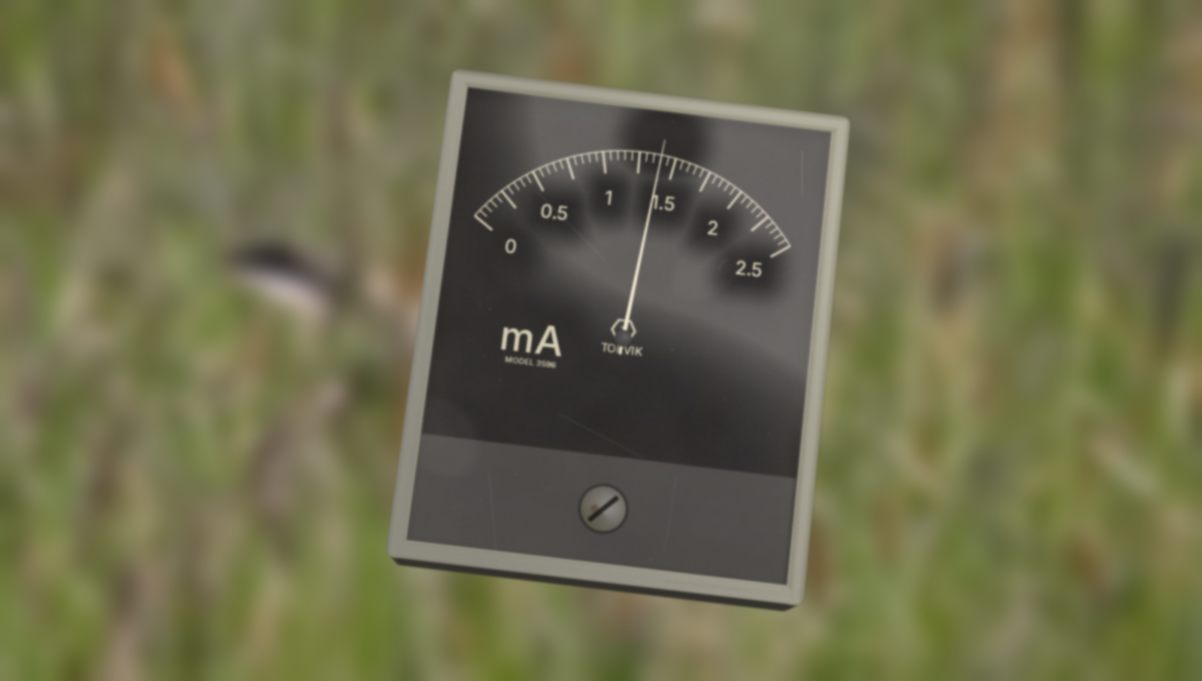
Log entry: 1.4 mA
